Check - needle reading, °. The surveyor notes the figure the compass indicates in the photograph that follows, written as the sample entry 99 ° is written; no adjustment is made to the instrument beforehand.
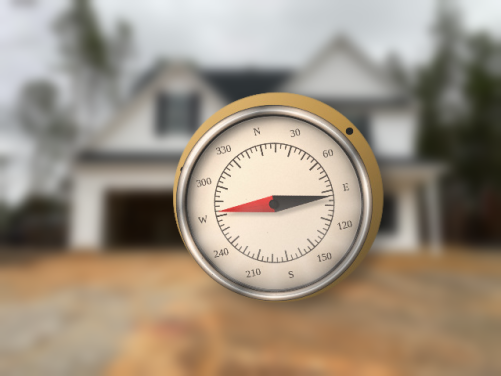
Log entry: 275 °
